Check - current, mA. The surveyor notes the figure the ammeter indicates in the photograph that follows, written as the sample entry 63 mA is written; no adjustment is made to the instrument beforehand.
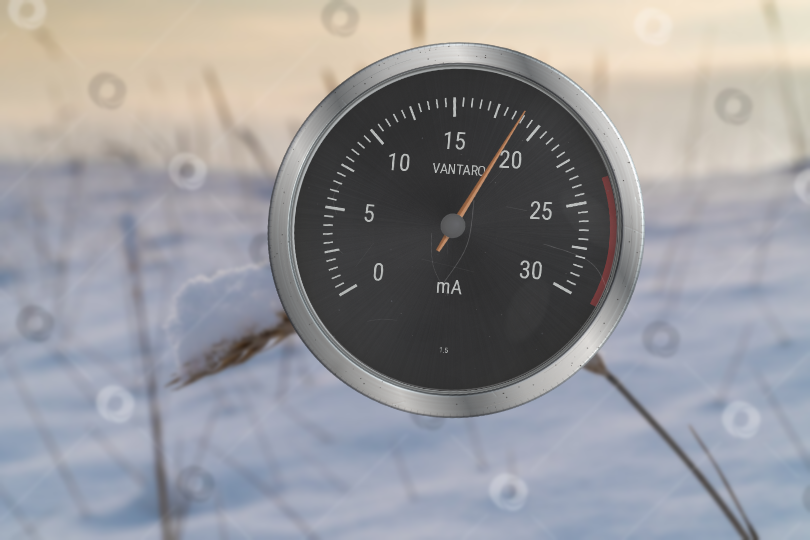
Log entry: 19 mA
